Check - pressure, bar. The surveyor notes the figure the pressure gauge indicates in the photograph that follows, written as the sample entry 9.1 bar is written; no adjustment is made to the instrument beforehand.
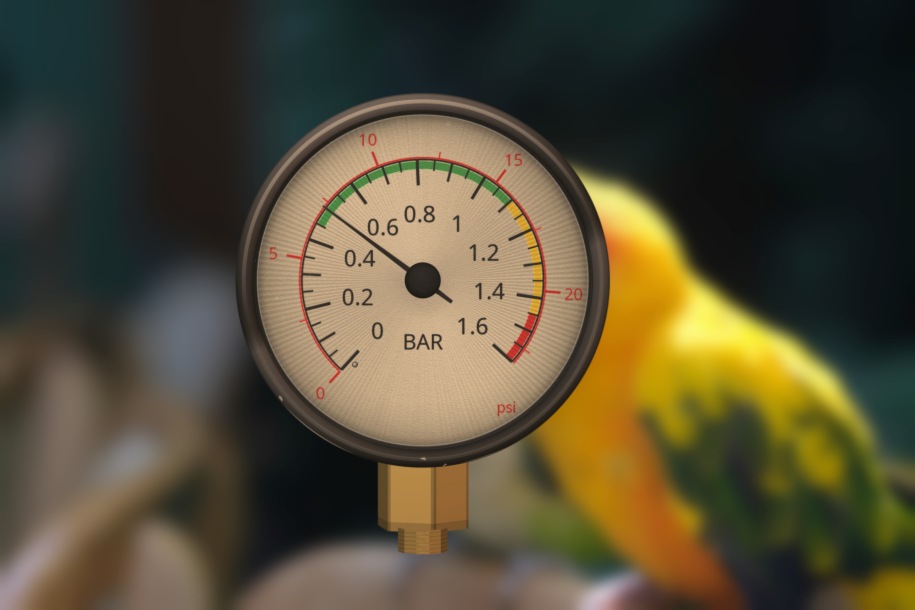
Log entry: 0.5 bar
